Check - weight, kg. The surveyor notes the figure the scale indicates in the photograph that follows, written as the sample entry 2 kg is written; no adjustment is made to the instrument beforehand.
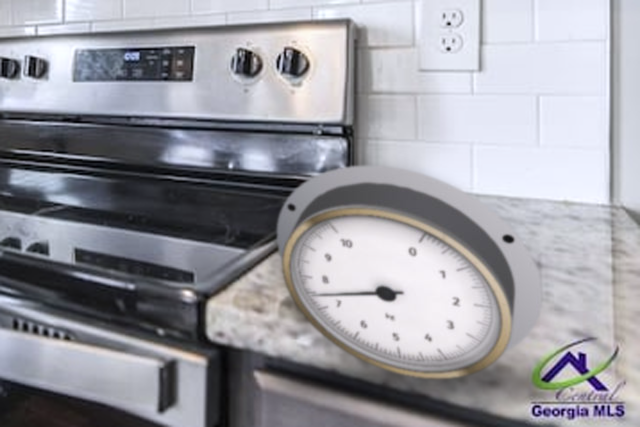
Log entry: 7.5 kg
